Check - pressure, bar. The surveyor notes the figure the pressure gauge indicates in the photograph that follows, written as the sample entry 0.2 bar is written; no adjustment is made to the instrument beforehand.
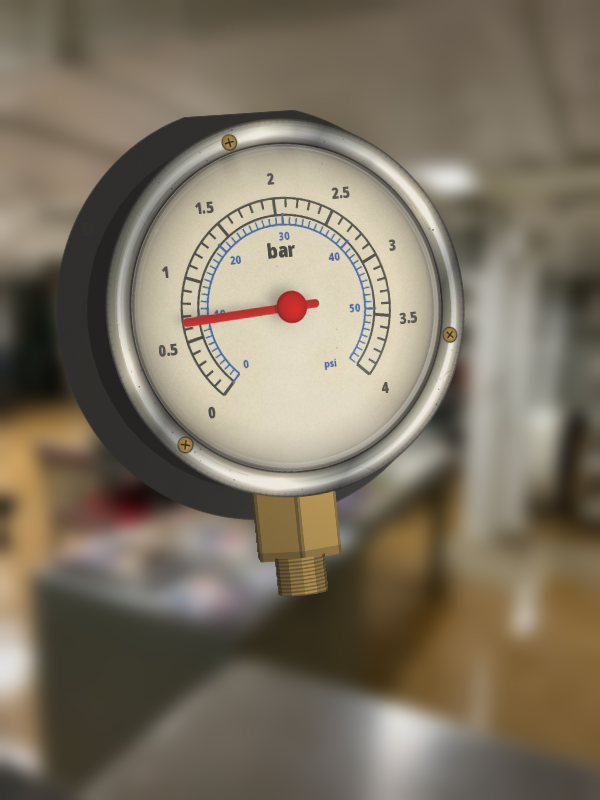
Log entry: 0.65 bar
